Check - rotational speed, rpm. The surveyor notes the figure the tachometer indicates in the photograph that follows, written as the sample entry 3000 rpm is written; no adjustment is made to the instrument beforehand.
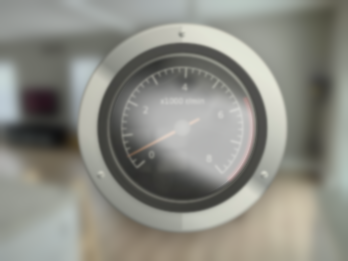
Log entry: 400 rpm
